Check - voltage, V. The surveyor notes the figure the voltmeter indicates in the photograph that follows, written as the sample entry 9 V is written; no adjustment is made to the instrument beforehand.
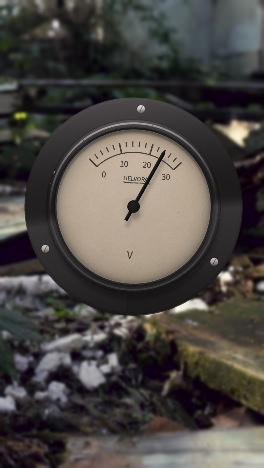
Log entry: 24 V
